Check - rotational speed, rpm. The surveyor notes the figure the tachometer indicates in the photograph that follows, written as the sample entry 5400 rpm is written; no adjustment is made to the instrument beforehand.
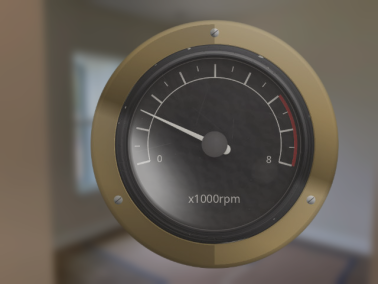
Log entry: 1500 rpm
